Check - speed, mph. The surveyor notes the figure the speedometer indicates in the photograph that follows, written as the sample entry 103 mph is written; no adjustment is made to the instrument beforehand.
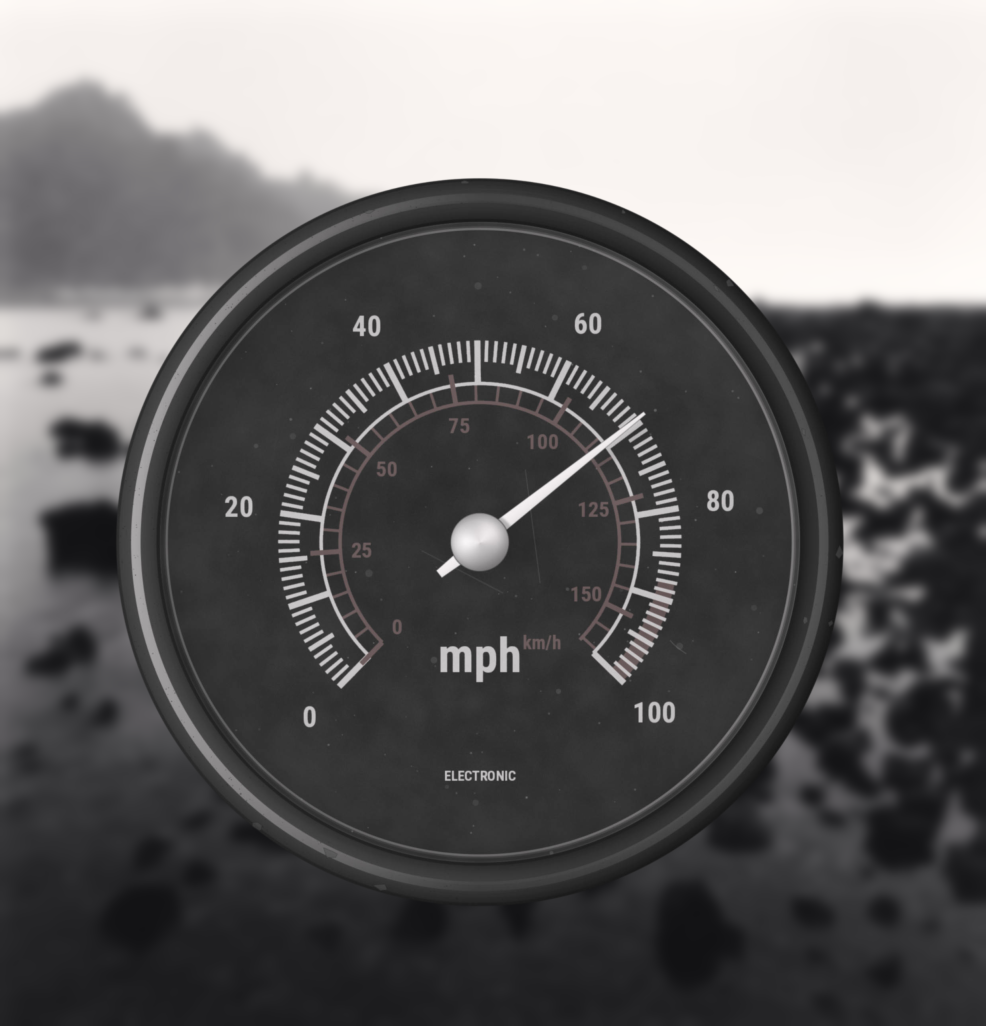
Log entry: 69.5 mph
